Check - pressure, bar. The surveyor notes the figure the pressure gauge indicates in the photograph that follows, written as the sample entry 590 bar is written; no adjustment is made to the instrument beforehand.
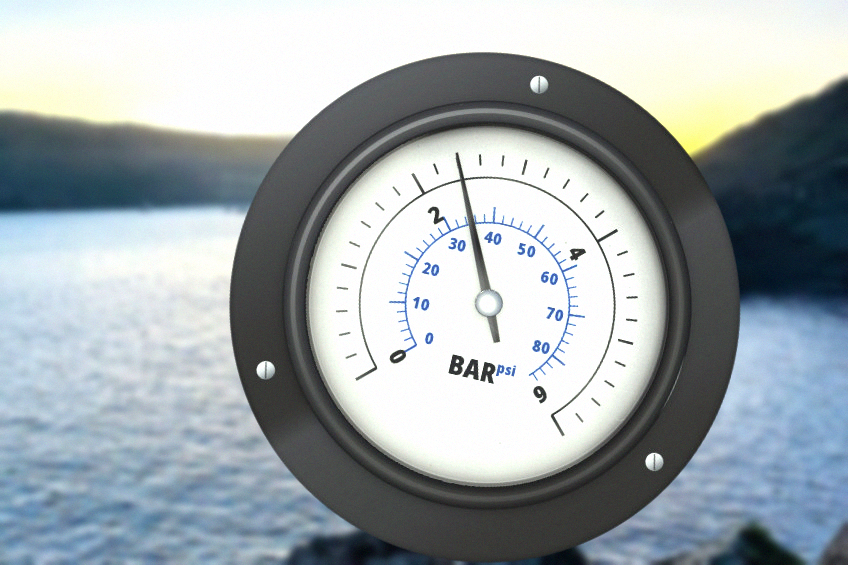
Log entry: 2.4 bar
